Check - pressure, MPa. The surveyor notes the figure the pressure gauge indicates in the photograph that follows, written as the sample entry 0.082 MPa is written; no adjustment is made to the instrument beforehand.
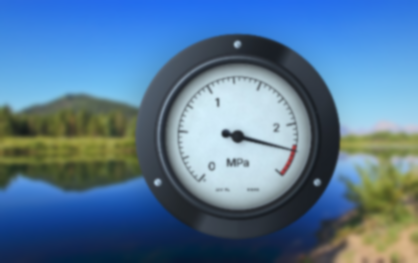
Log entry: 2.25 MPa
